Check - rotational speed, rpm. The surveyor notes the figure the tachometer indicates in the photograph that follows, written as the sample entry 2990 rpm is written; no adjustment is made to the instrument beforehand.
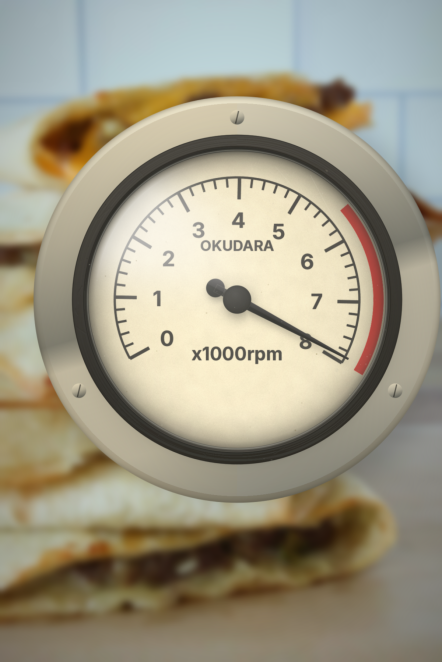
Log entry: 7900 rpm
